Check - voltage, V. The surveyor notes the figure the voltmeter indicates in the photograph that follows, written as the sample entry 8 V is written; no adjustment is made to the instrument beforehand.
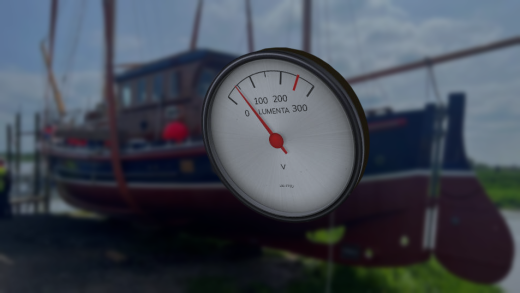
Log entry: 50 V
